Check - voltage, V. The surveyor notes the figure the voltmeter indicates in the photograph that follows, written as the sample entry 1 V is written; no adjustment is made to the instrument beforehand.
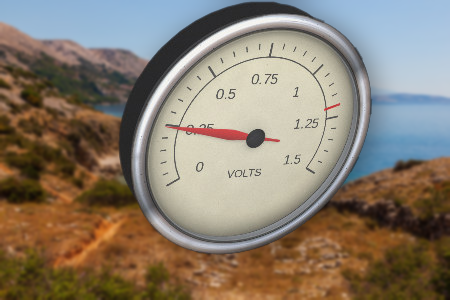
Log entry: 0.25 V
